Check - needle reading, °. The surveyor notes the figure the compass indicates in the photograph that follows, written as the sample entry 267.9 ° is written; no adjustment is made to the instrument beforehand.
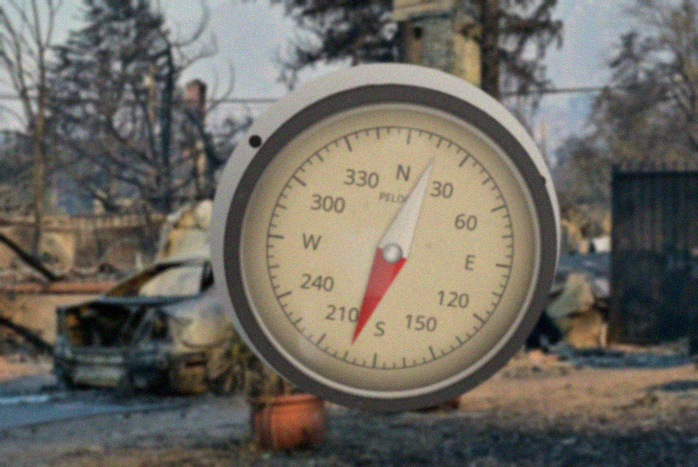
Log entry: 195 °
